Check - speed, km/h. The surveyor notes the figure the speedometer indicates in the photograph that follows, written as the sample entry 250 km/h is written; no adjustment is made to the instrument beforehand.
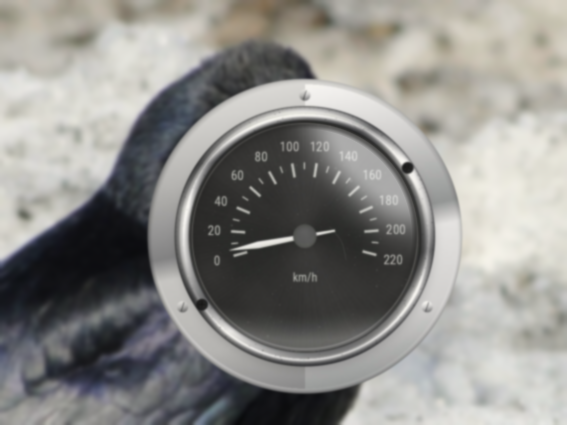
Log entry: 5 km/h
